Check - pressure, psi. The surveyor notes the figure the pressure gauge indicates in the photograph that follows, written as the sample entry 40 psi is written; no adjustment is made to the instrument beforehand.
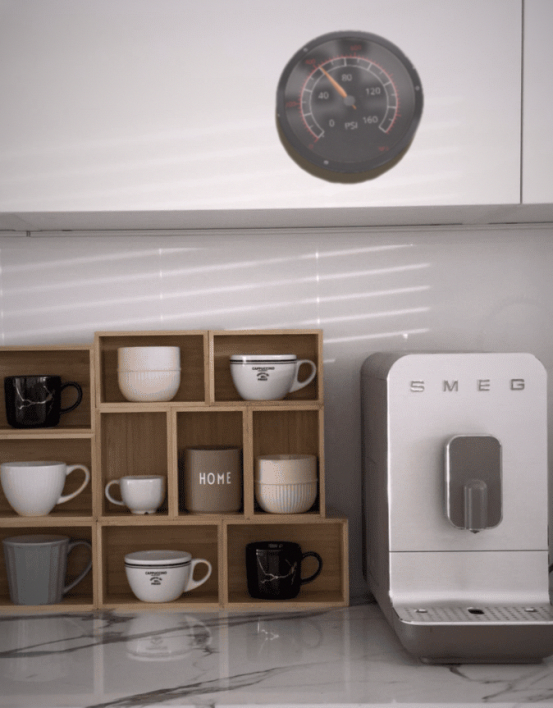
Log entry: 60 psi
